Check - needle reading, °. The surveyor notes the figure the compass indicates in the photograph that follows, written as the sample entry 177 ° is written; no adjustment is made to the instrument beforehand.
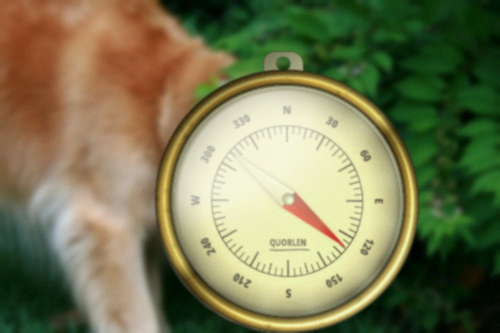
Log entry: 130 °
